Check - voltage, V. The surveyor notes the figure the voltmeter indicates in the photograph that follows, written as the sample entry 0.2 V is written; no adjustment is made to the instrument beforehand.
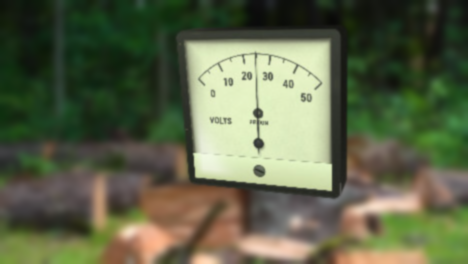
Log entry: 25 V
